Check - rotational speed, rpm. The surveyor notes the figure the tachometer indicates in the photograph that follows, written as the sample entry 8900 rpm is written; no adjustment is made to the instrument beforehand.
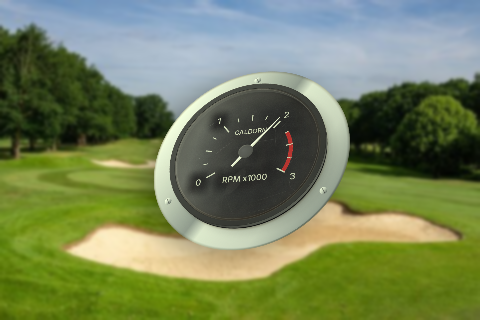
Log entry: 2000 rpm
